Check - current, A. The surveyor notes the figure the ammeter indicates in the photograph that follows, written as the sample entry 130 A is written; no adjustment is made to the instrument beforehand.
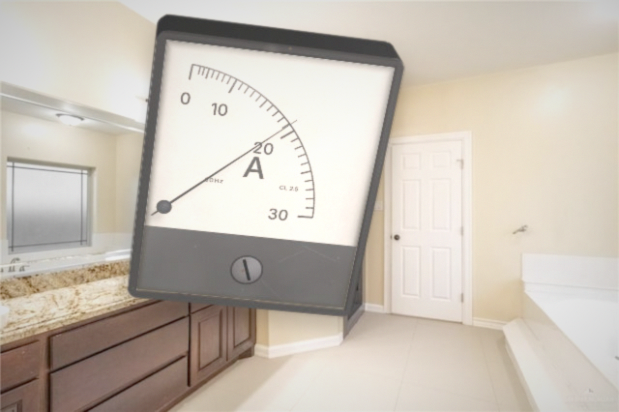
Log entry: 19 A
